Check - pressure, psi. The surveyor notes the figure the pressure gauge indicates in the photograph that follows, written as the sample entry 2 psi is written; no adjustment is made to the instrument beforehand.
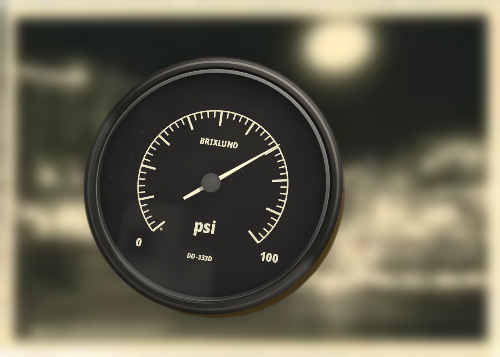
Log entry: 70 psi
